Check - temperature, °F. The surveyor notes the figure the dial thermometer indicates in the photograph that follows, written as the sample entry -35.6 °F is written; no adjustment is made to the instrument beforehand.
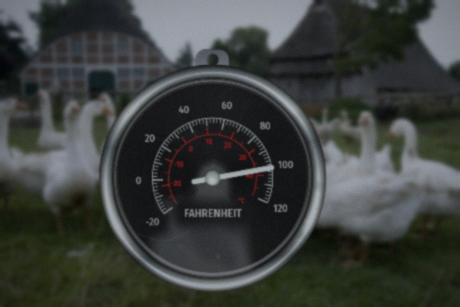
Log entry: 100 °F
